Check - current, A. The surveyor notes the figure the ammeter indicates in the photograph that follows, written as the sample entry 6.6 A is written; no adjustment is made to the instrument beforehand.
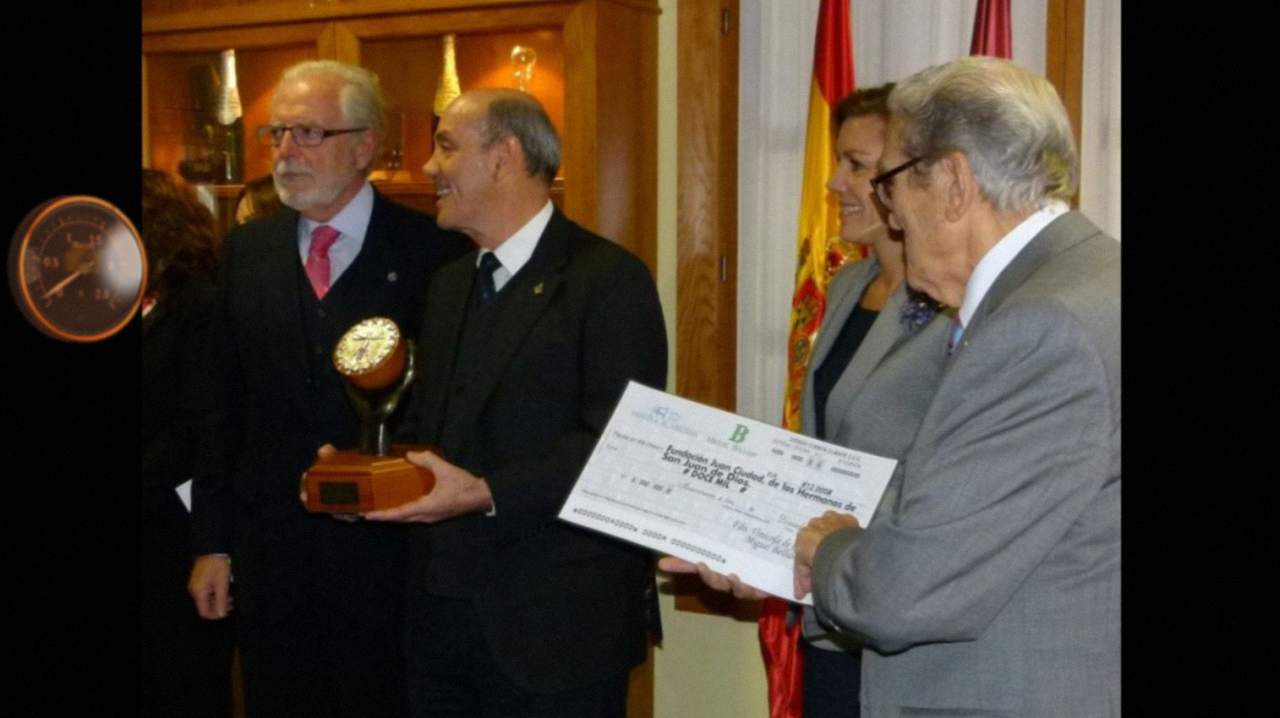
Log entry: 0.1 A
